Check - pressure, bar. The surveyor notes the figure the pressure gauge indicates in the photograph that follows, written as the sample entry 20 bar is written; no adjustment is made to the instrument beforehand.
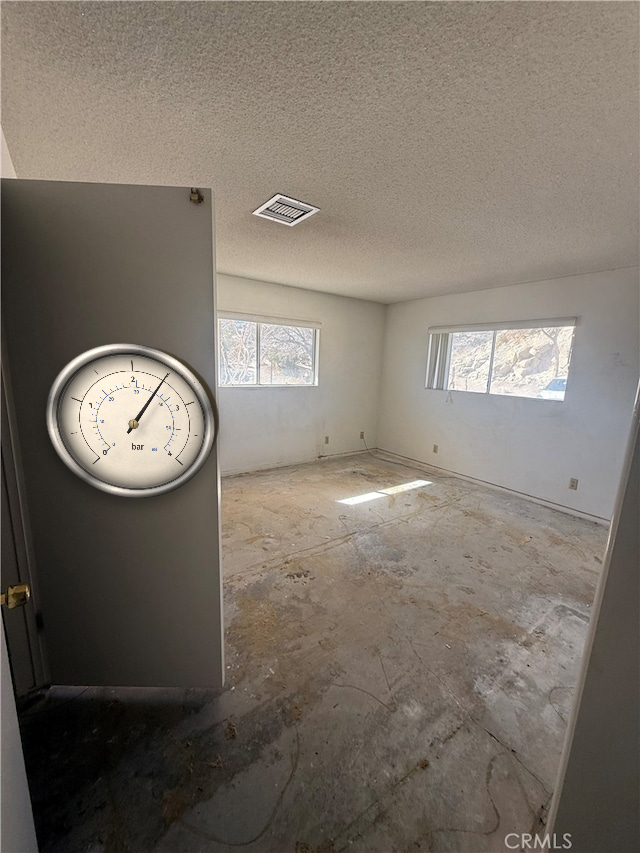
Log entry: 2.5 bar
